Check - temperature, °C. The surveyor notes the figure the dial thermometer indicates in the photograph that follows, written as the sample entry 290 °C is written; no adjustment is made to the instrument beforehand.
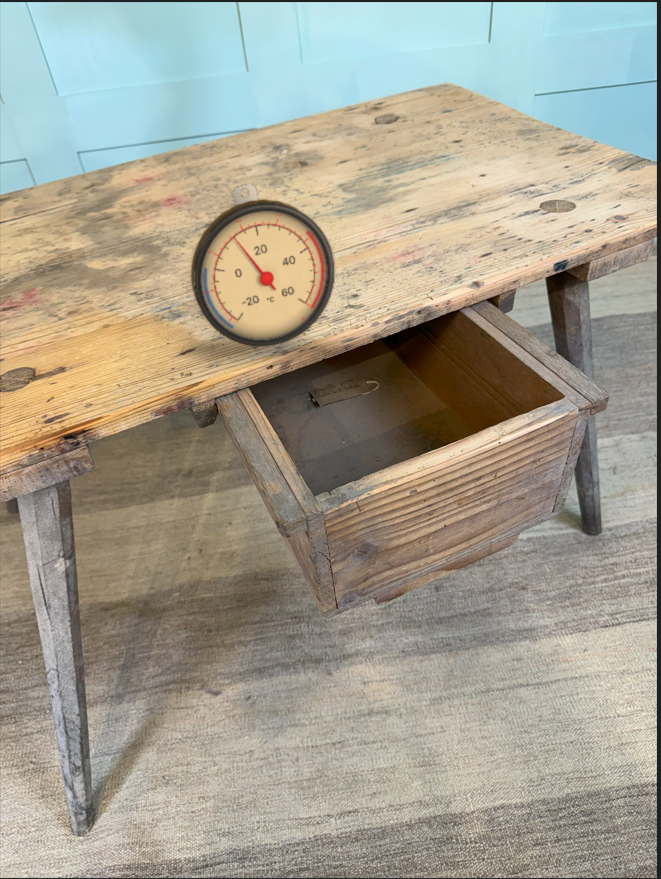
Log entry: 12 °C
